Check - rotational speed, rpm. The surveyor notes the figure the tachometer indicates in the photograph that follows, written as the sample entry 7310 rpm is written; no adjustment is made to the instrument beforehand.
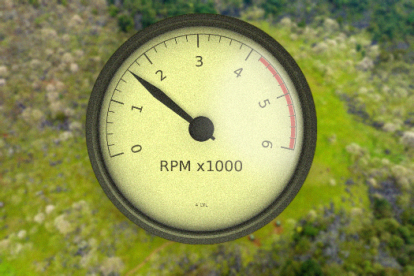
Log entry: 1600 rpm
